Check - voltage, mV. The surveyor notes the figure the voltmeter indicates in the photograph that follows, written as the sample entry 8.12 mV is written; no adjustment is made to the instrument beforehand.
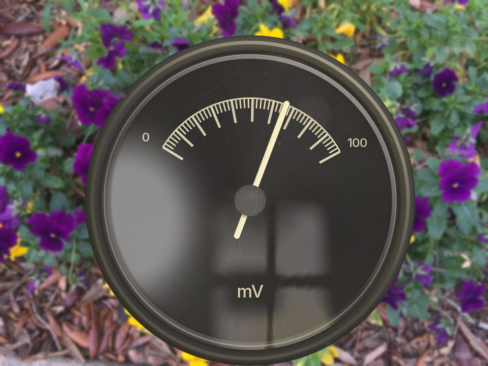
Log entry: 66 mV
